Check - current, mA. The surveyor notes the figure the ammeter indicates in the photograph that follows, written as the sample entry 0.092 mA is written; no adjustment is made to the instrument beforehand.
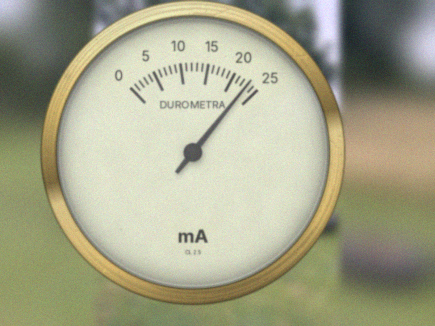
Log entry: 23 mA
